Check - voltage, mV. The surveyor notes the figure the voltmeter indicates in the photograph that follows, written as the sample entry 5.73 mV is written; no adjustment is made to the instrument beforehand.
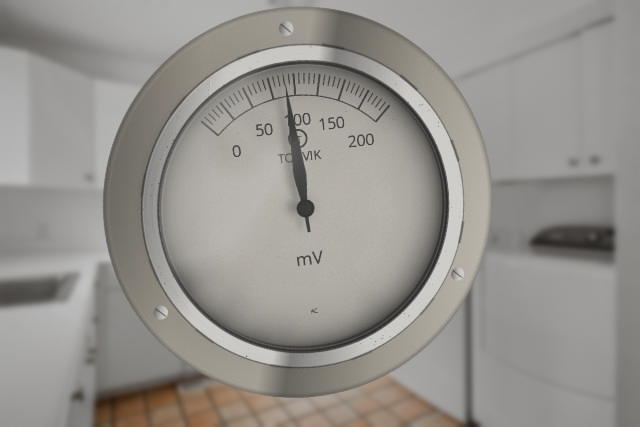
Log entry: 90 mV
